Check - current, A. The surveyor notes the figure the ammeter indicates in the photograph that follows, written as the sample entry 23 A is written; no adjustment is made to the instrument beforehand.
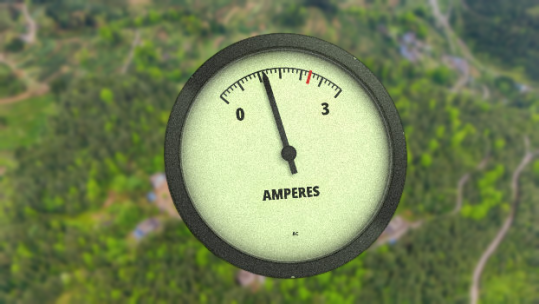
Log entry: 1.1 A
